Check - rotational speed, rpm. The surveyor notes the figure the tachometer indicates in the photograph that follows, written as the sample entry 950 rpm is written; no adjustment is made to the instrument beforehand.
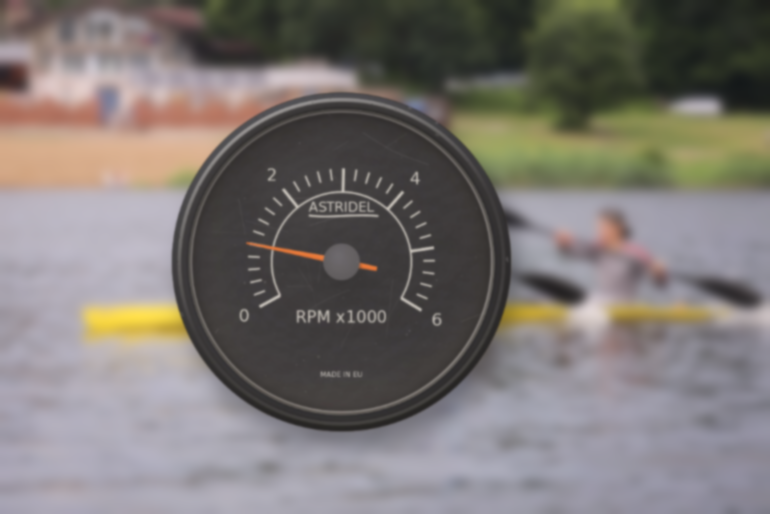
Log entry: 1000 rpm
